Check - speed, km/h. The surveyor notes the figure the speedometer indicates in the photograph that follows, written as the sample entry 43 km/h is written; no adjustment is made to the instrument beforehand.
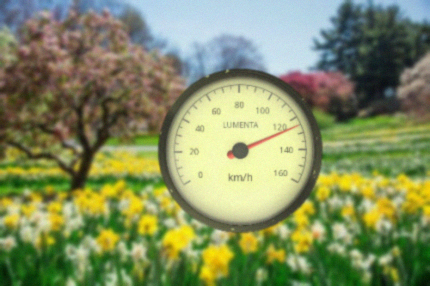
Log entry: 125 km/h
